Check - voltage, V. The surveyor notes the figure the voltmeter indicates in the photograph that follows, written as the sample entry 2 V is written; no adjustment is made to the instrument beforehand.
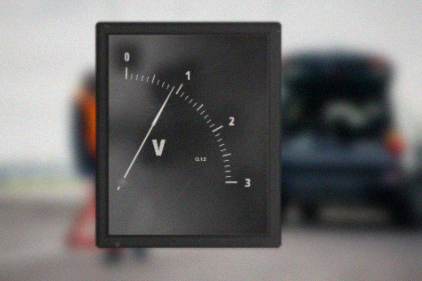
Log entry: 0.9 V
